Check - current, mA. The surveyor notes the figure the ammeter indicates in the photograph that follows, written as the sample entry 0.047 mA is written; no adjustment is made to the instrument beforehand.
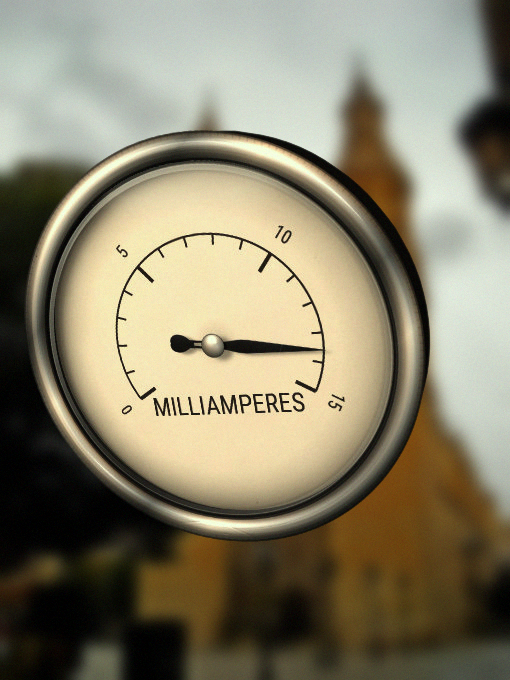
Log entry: 13.5 mA
